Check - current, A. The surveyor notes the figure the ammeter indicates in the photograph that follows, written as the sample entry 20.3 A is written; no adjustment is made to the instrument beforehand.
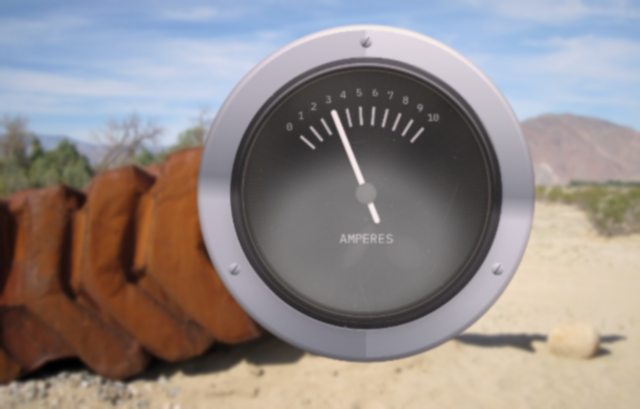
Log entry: 3 A
